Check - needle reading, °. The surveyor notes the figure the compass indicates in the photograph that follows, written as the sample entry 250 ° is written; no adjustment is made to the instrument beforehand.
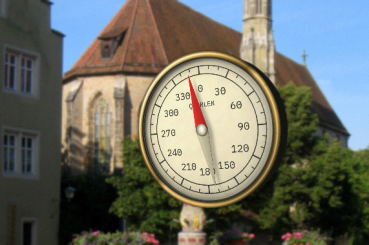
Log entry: 350 °
